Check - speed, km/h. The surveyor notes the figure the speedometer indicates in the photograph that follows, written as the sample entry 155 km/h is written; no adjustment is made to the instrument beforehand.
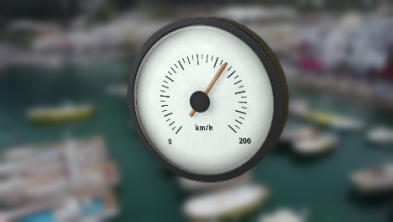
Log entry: 130 km/h
